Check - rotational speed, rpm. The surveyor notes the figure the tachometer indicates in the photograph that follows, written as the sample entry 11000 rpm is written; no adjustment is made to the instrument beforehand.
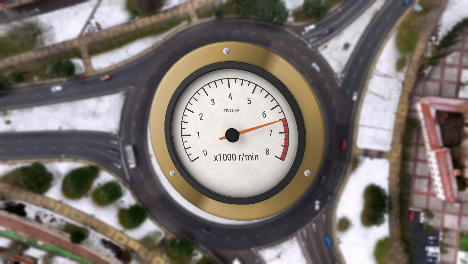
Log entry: 6500 rpm
